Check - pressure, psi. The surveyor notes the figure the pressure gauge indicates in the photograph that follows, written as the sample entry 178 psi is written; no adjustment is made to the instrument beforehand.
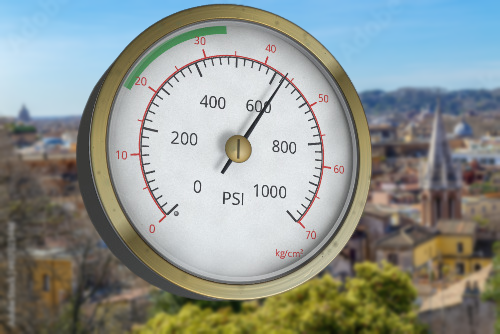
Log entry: 620 psi
